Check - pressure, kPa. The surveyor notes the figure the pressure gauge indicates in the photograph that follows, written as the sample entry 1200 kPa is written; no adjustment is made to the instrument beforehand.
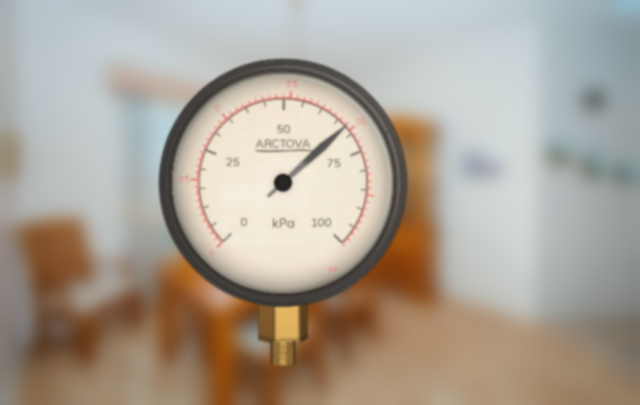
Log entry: 67.5 kPa
